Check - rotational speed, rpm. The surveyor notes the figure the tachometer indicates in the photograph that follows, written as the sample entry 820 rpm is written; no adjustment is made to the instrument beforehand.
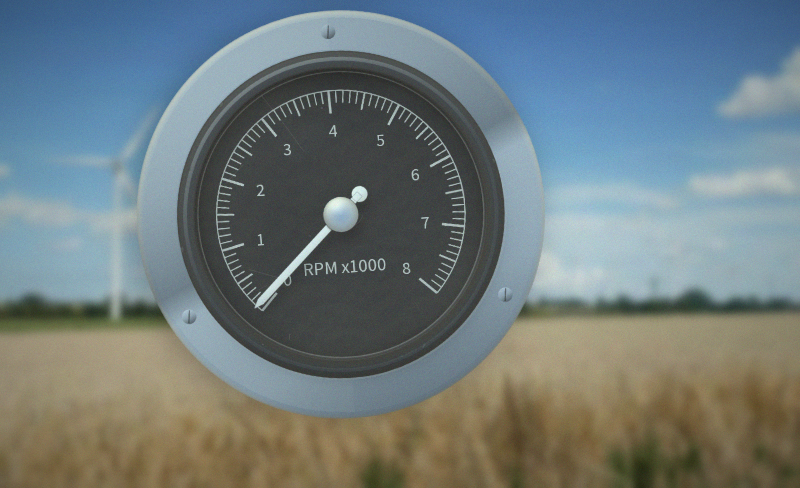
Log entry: 100 rpm
